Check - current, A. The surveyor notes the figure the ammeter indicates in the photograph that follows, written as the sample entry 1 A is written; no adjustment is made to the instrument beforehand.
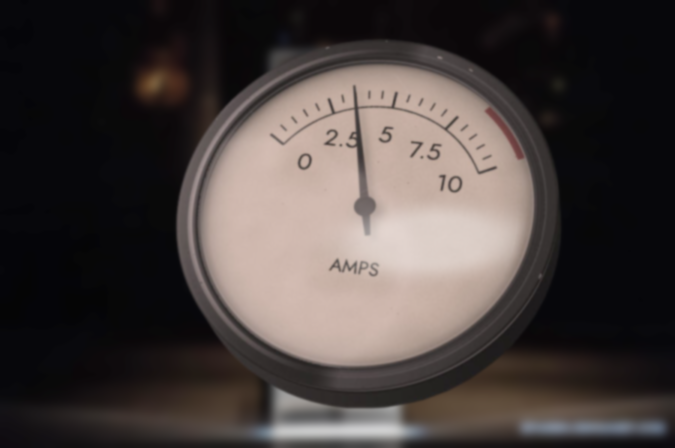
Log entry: 3.5 A
